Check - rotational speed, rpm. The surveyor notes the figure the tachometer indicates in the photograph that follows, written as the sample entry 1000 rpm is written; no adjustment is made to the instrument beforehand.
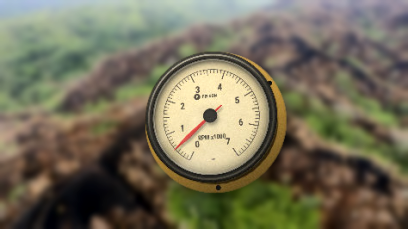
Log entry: 500 rpm
